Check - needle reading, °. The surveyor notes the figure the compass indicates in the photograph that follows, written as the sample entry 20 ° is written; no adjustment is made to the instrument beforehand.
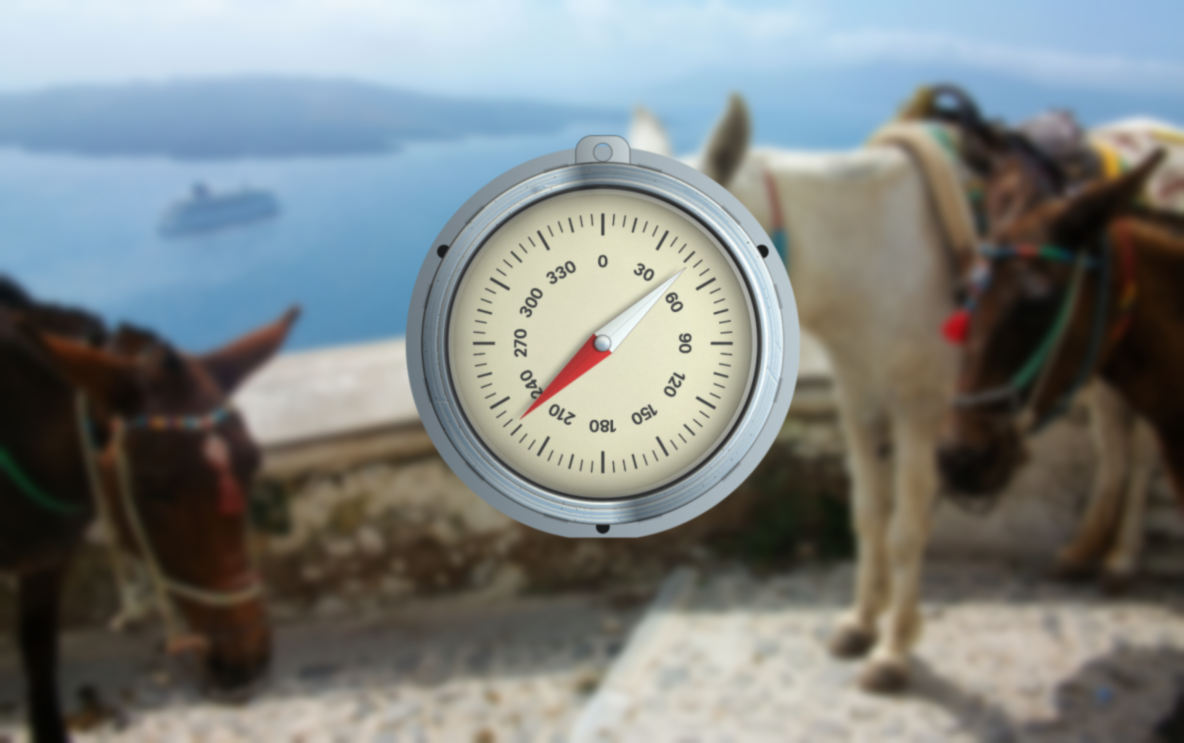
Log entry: 227.5 °
